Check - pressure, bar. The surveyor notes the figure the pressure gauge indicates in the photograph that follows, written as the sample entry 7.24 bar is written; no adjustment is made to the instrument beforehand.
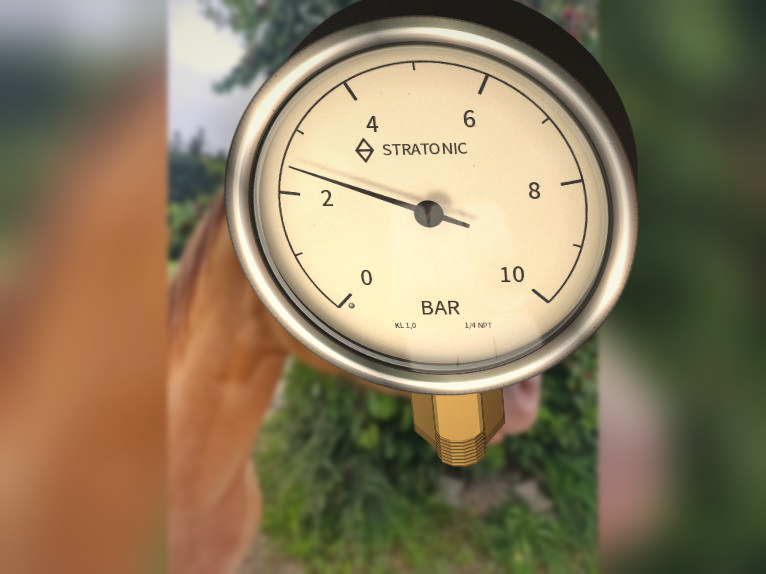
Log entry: 2.5 bar
